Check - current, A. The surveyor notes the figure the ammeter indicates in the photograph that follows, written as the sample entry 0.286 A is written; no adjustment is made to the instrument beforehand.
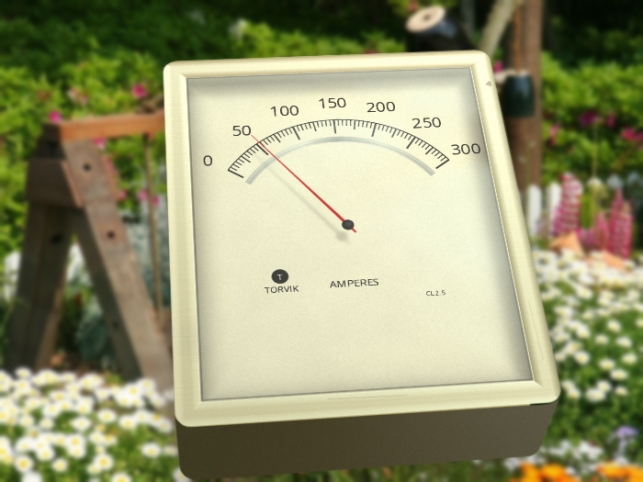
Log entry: 50 A
